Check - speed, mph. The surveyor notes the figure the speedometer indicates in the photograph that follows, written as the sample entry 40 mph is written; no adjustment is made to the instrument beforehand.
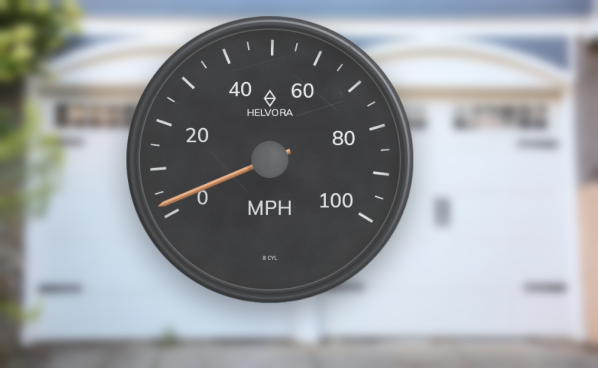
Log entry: 2.5 mph
